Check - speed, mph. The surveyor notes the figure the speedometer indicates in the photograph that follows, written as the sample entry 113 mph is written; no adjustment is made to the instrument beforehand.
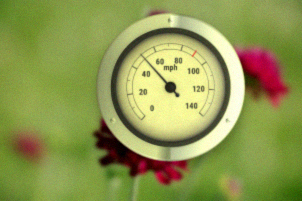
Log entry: 50 mph
